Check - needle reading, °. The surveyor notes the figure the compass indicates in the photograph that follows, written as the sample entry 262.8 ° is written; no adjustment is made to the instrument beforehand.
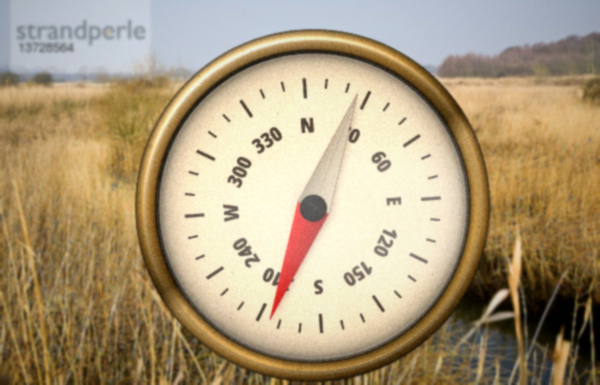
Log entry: 205 °
